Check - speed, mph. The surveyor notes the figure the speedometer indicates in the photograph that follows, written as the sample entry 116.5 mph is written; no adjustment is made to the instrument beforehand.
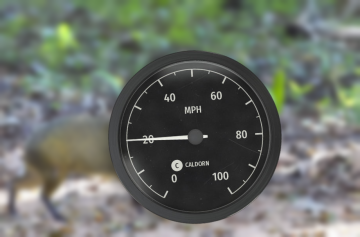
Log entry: 20 mph
